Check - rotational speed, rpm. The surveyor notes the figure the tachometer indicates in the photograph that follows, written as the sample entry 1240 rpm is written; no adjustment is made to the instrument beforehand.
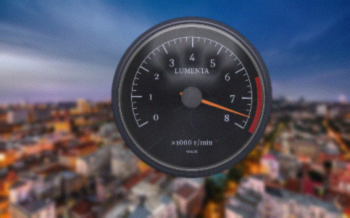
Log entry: 7600 rpm
